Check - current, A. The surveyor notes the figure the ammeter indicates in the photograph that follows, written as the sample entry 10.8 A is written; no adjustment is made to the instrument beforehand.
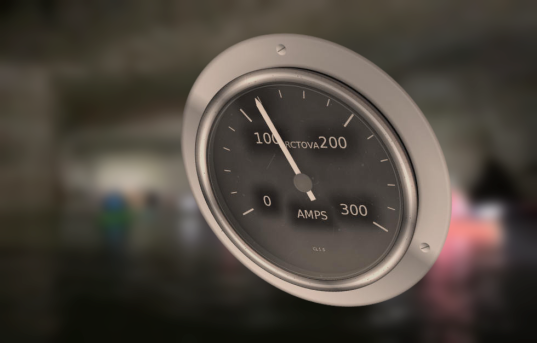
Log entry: 120 A
